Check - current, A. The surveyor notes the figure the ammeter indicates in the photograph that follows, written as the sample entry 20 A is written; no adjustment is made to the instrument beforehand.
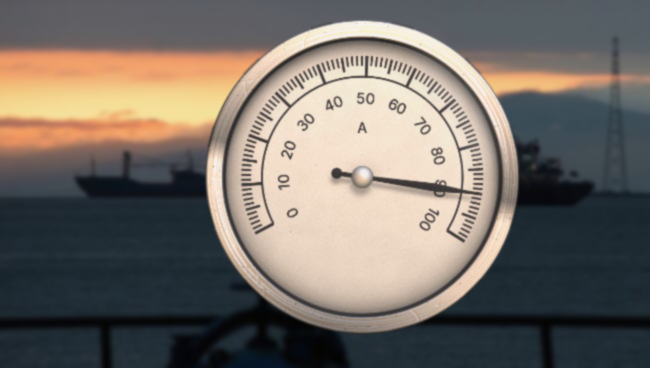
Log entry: 90 A
